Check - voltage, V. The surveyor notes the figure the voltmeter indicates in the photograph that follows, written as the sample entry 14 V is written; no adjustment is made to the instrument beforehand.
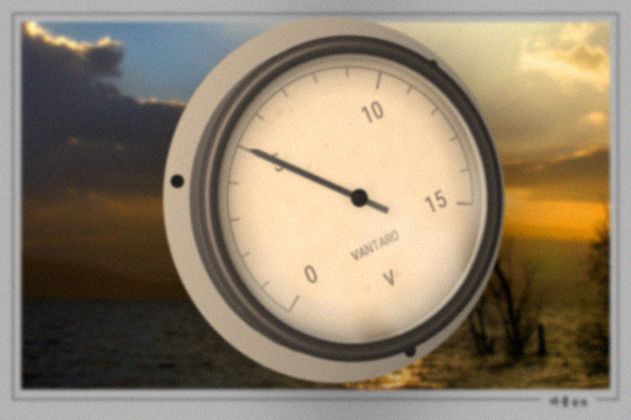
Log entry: 5 V
